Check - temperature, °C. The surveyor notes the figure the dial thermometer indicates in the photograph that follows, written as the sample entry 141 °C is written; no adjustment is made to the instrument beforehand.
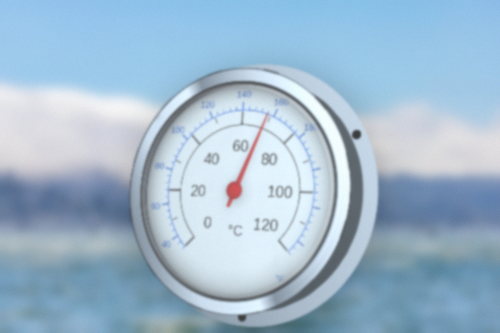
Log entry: 70 °C
